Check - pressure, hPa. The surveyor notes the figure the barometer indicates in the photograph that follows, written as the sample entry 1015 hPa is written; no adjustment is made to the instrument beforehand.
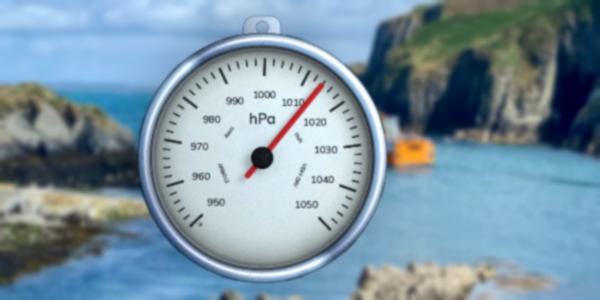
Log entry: 1014 hPa
